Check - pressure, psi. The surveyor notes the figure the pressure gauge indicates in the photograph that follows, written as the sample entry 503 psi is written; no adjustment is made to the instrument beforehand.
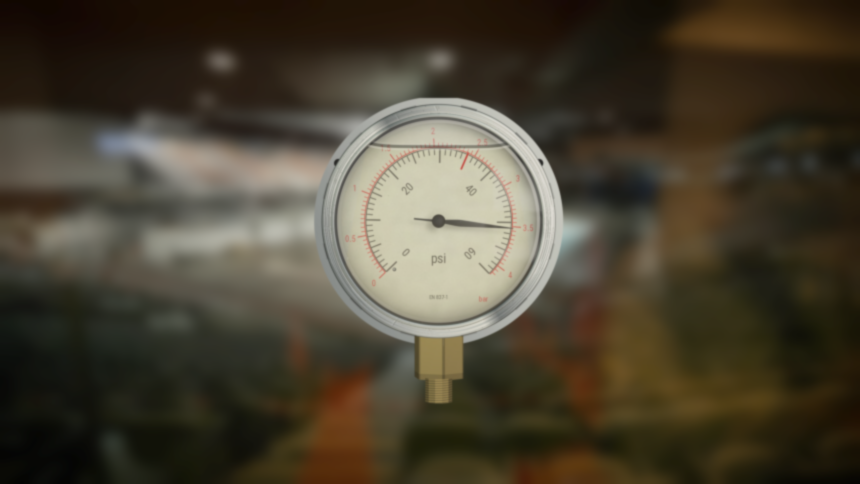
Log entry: 51 psi
